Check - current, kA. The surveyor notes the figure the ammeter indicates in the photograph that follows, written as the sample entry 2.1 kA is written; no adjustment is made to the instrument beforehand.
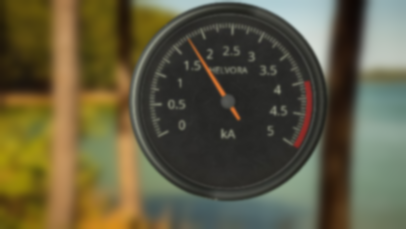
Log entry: 1.75 kA
